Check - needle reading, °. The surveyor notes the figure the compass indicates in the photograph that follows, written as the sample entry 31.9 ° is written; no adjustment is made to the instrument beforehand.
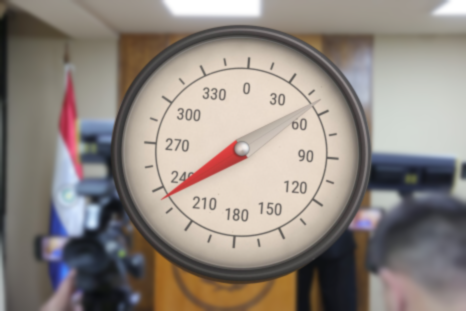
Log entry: 232.5 °
